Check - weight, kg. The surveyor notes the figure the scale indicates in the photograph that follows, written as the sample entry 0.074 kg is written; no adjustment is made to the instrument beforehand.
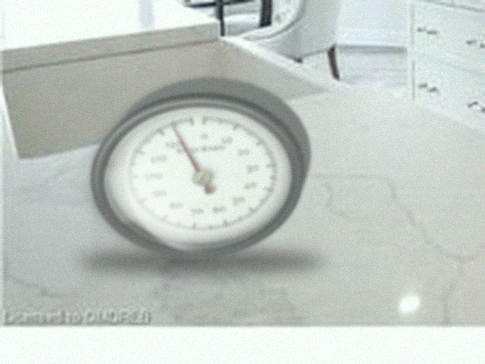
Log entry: 125 kg
